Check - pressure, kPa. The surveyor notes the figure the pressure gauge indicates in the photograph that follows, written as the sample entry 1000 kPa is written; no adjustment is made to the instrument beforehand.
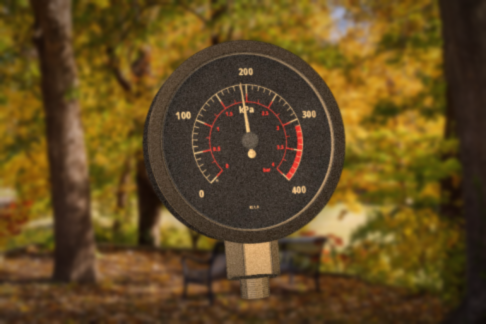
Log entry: 190 kPa
